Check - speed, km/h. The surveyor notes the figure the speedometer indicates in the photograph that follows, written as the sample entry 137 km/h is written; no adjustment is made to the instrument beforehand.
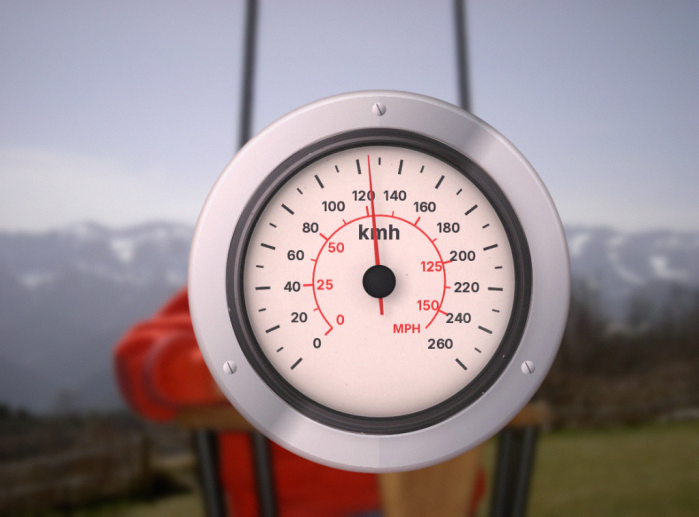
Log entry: 125 km/h
